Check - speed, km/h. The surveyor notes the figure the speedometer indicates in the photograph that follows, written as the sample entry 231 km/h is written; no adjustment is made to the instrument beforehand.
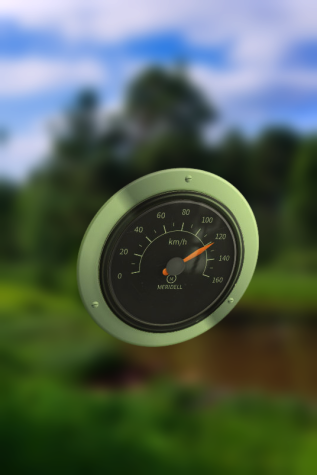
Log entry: 120 km/h
